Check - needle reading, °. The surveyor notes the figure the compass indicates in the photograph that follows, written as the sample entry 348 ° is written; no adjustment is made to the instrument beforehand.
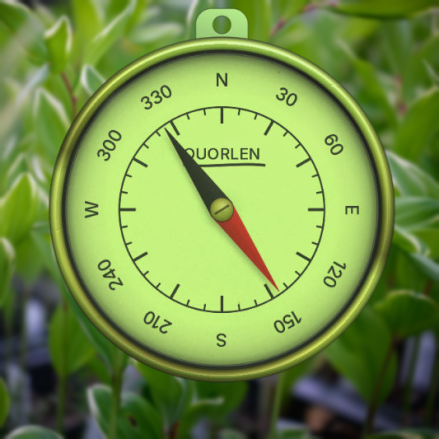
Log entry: 145 °
